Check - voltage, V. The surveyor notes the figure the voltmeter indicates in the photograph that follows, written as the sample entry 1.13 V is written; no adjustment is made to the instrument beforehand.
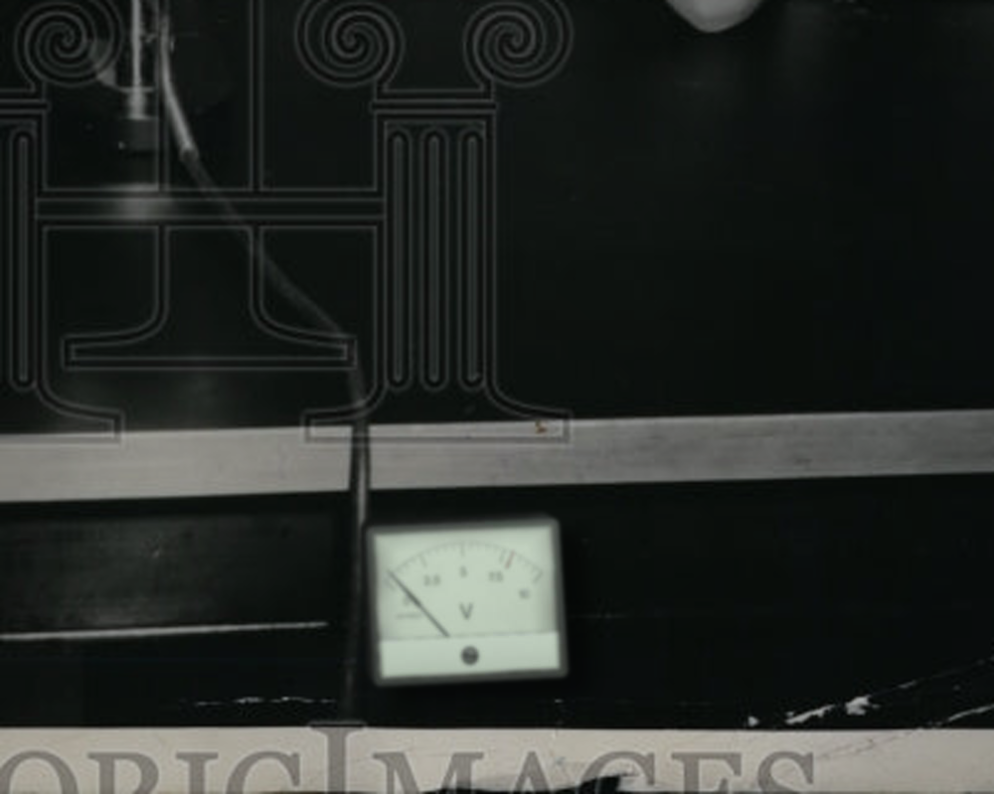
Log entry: 0.5 V
